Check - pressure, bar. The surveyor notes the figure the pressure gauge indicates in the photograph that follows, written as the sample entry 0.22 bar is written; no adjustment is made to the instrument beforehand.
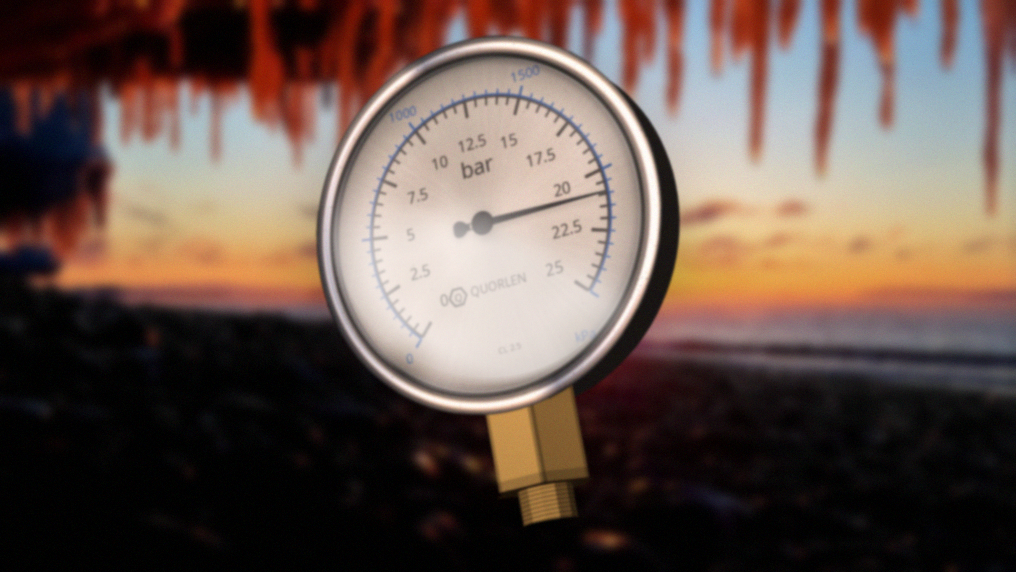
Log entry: 21 bar
